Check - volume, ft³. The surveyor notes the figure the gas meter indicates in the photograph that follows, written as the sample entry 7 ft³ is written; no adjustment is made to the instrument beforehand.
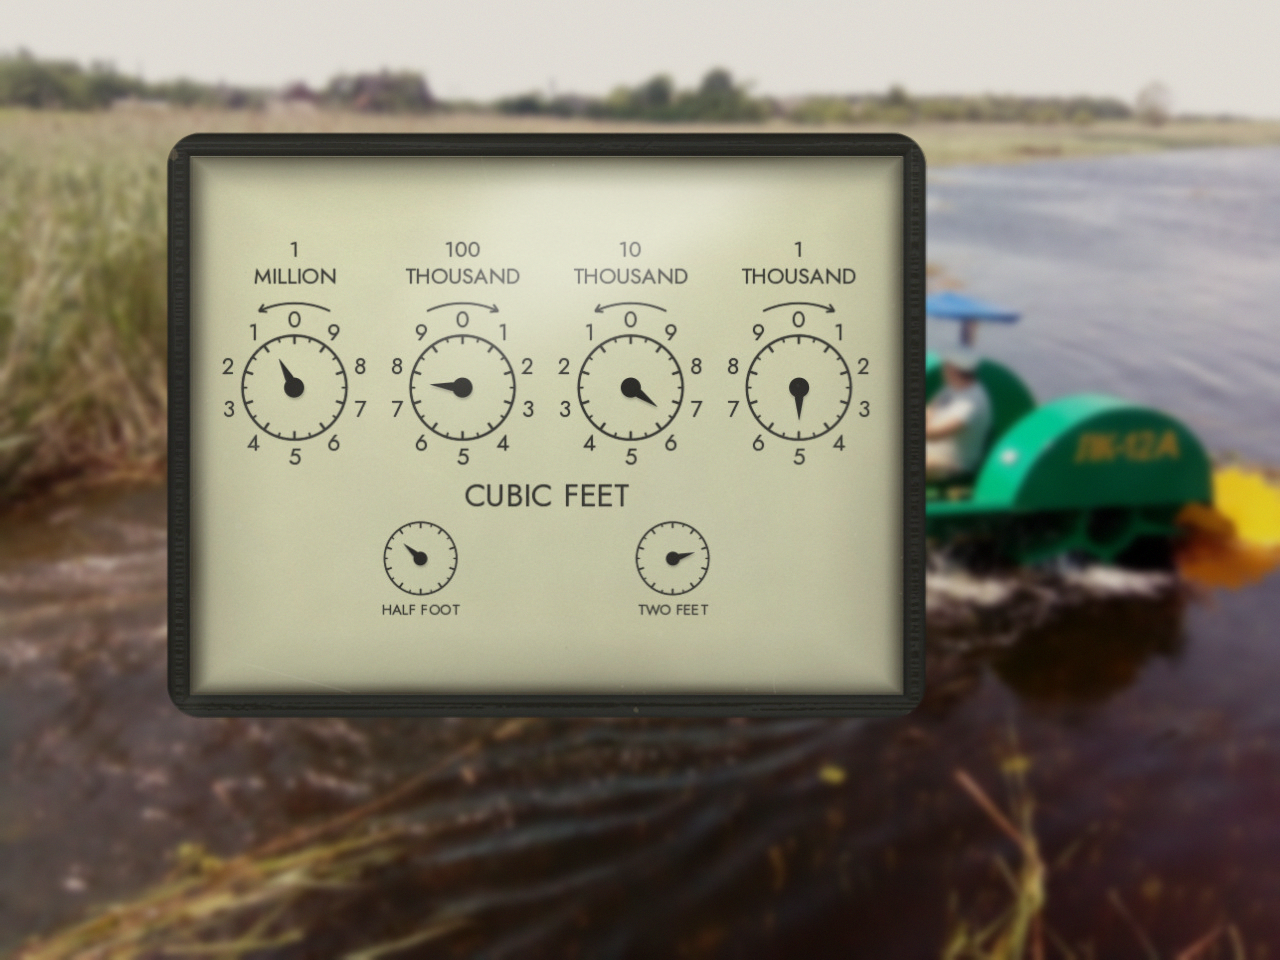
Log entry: 76500 ft³
